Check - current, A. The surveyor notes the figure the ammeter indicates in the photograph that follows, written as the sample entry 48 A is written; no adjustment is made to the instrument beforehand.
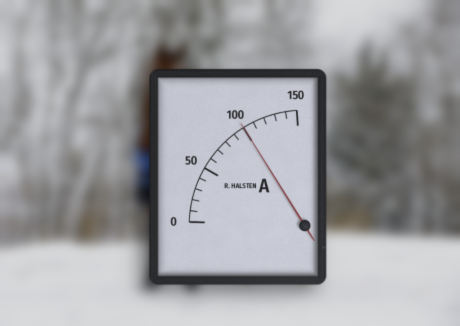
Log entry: 100 A
